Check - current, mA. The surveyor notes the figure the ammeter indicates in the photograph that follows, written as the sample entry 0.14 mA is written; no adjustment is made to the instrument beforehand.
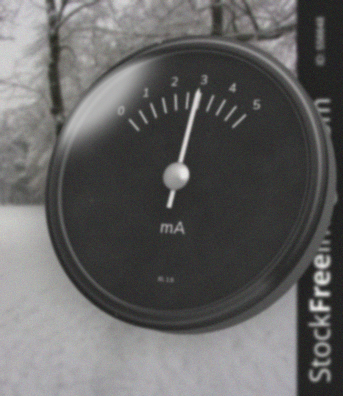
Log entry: 3 mA
